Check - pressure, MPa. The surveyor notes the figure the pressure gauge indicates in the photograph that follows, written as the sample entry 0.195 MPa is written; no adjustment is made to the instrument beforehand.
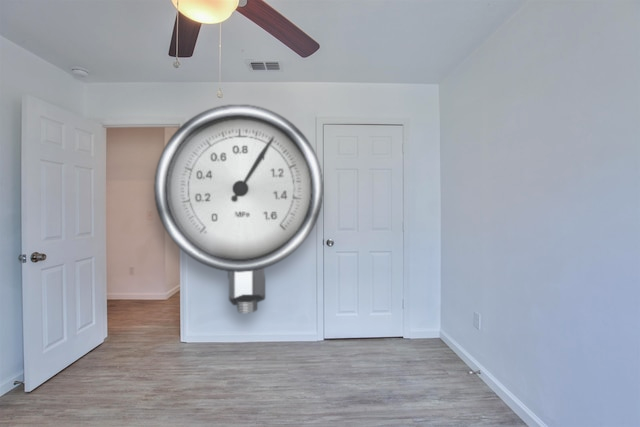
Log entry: 1 MPa
